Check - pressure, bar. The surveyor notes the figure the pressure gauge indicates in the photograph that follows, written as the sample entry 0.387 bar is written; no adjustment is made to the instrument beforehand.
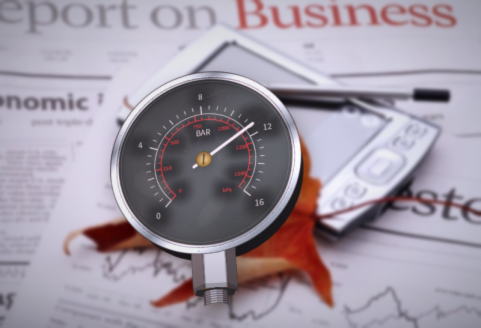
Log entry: 11.5 bar
